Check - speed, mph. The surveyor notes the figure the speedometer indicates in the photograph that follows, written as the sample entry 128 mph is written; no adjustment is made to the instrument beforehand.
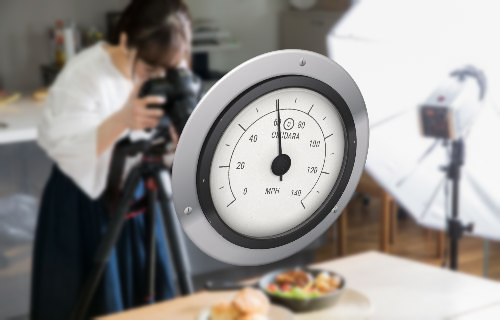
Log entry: 60 mph
